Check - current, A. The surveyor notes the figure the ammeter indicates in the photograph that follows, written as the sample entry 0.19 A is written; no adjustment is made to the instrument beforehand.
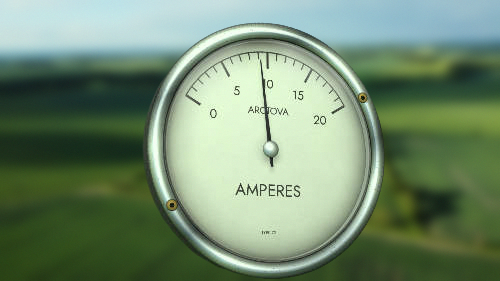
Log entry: 9 A
